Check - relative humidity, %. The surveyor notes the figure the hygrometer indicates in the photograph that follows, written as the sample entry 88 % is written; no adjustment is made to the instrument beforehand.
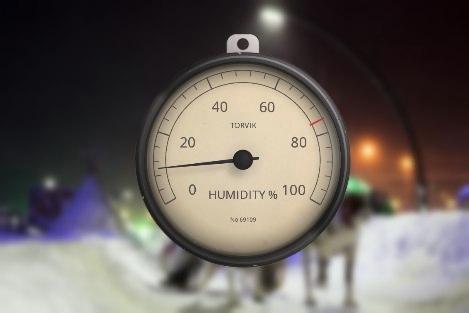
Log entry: 10 %
